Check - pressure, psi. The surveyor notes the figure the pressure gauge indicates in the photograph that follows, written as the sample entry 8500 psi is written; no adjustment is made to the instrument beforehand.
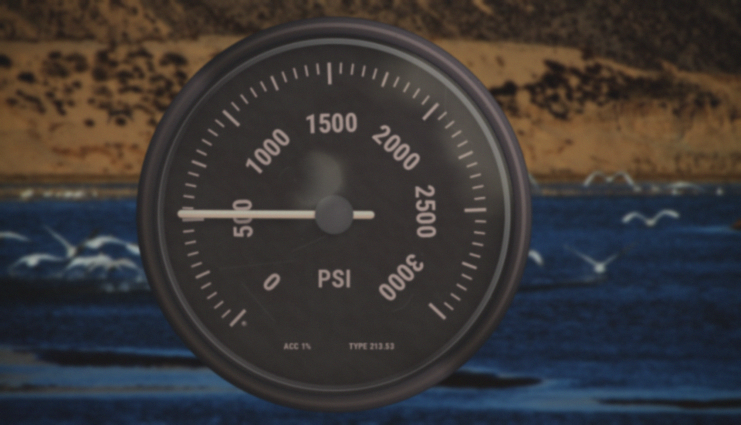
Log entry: 525 psi
